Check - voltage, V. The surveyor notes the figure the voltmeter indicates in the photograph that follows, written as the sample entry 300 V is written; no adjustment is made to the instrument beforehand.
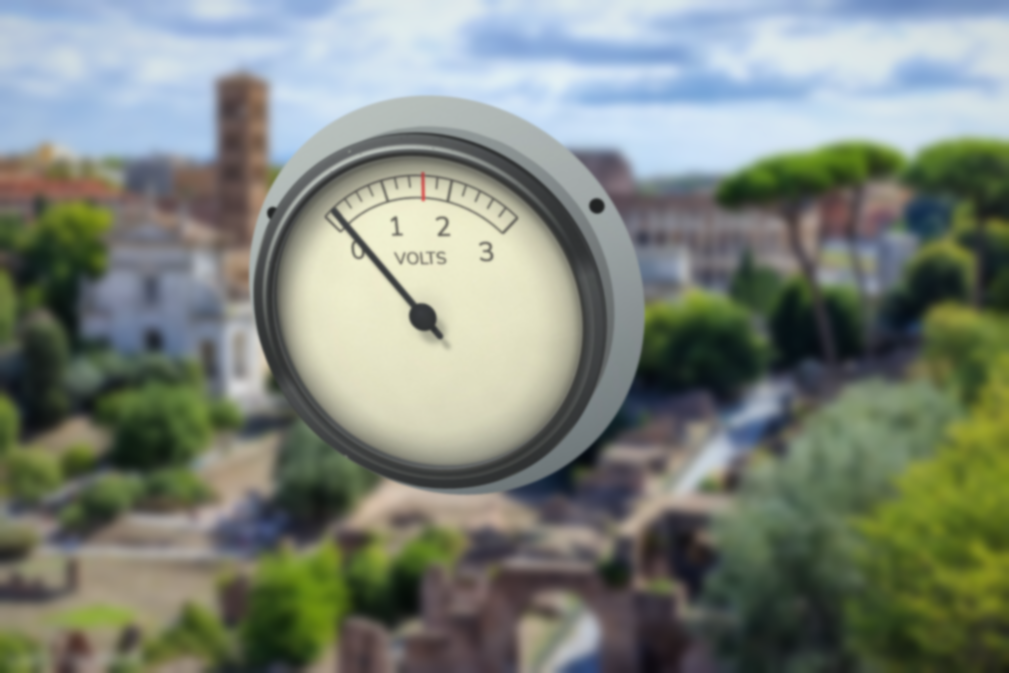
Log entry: 0.2 V
